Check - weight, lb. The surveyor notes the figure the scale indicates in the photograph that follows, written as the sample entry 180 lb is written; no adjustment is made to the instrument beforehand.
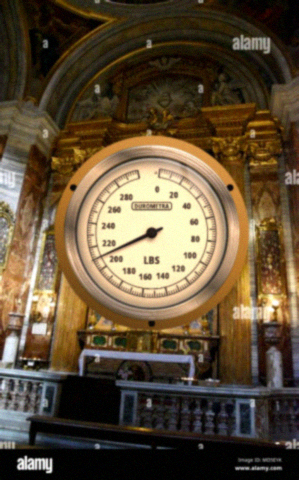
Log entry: 210 lb
